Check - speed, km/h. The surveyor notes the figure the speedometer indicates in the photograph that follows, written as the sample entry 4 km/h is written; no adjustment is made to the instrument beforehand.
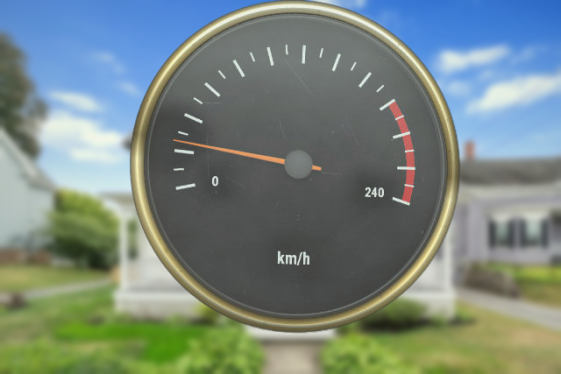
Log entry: 25 km/h
